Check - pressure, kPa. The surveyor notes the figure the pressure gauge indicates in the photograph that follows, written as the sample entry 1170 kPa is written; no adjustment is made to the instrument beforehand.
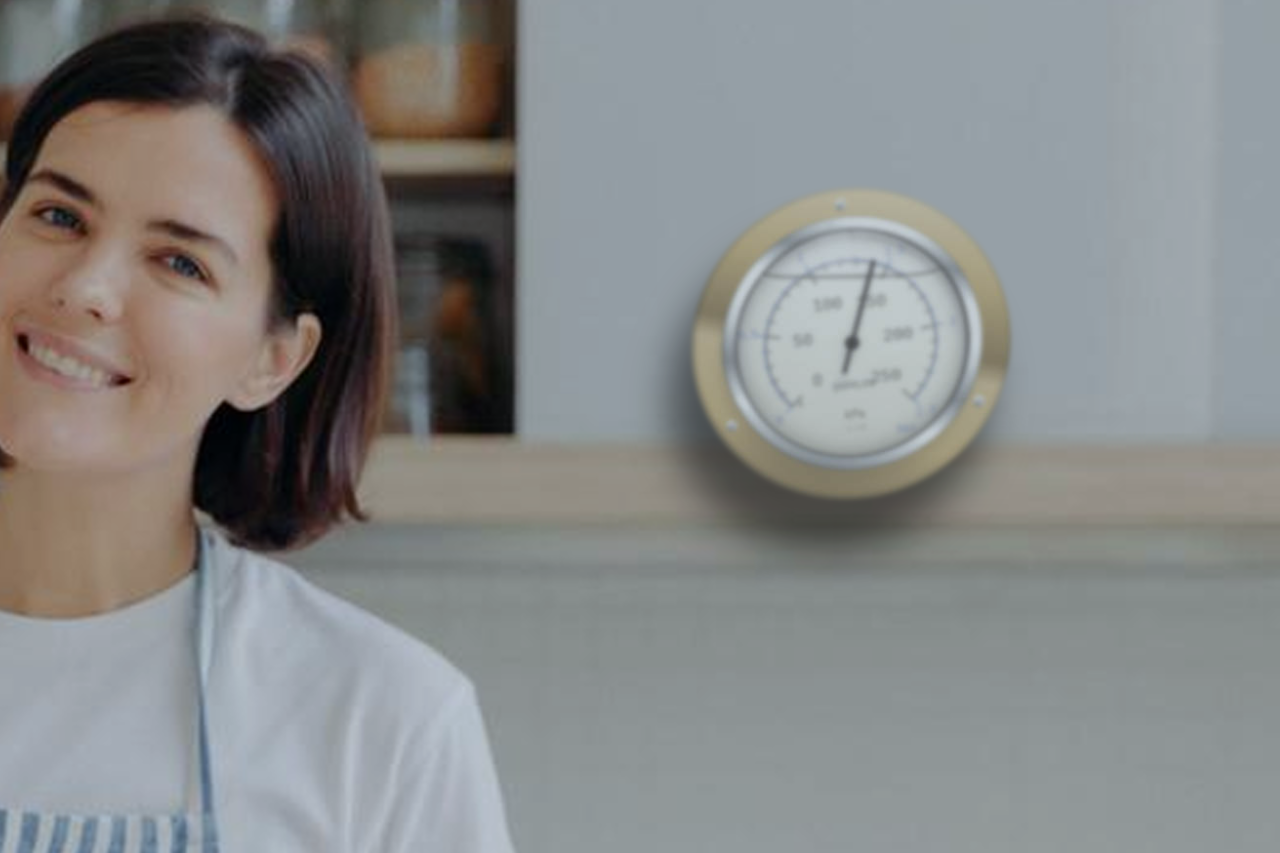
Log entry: 140 kPa
